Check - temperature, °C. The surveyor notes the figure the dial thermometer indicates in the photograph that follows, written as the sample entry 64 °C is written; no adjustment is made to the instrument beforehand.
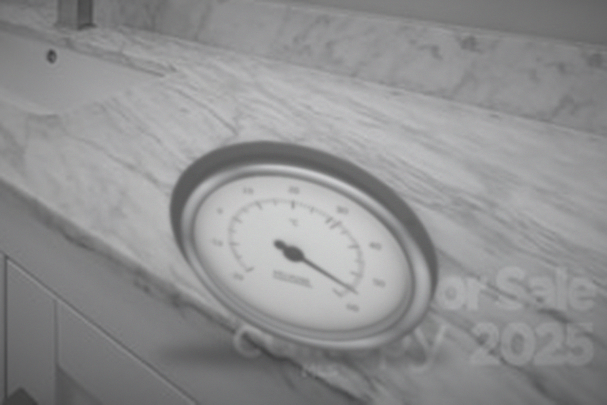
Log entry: 55 °C
